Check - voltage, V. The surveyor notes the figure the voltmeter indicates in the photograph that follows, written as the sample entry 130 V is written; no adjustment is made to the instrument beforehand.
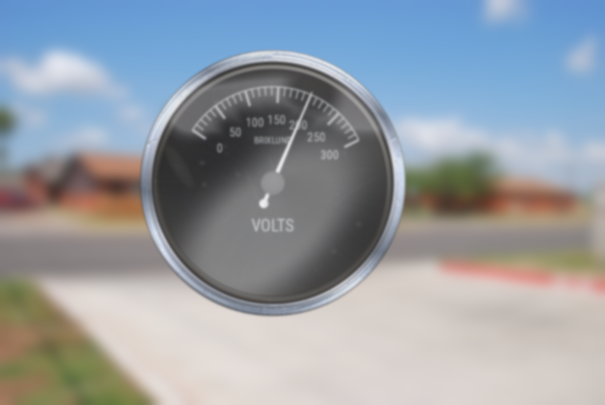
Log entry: 200 V
